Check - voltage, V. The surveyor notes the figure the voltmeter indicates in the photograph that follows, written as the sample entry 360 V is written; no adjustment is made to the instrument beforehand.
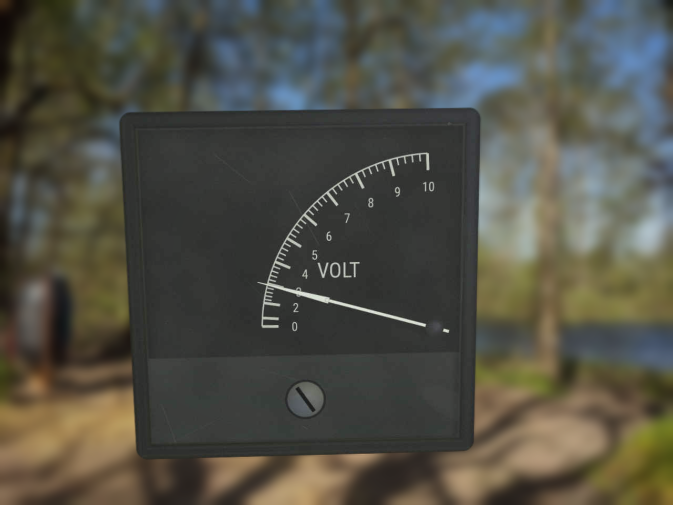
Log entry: 3 V
